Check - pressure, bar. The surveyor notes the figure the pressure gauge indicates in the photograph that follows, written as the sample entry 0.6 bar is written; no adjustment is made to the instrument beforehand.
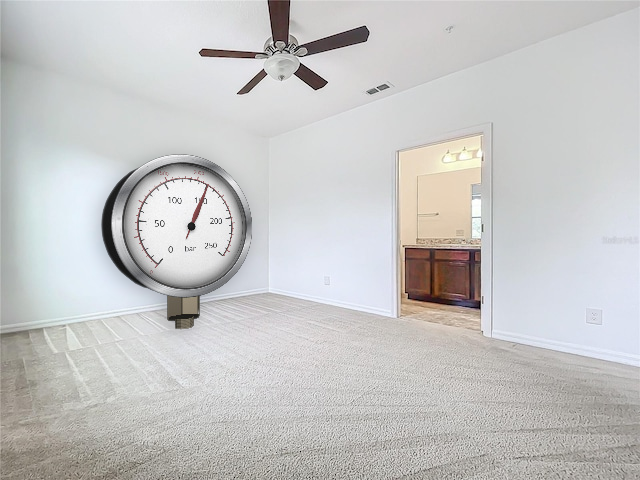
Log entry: 150 bar
